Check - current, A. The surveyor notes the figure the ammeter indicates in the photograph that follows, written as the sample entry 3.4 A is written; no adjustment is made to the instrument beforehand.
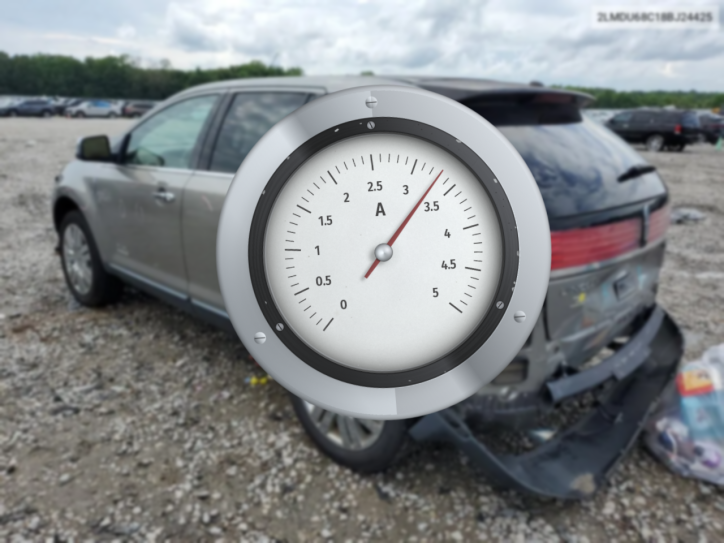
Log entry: 3.3 A
